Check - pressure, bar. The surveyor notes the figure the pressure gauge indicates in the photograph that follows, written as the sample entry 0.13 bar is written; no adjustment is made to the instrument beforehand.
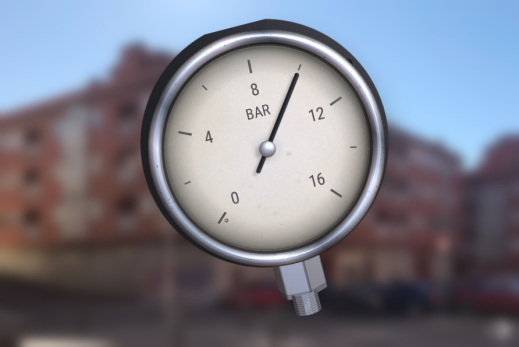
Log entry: 10 bar
